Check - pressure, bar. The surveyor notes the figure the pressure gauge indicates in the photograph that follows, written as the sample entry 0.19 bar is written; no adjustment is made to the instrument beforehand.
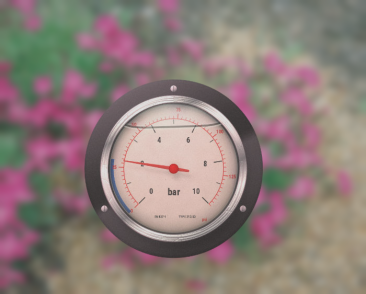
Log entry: 2 bar
